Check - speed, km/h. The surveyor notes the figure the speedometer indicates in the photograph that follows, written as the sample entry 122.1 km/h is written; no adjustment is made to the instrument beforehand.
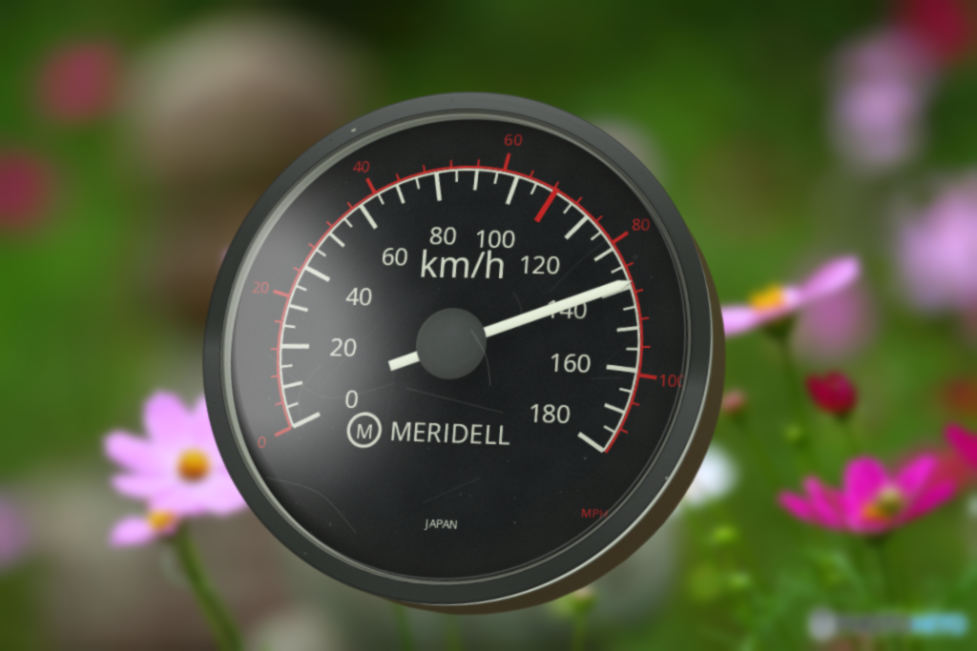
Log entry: 140 km/h
